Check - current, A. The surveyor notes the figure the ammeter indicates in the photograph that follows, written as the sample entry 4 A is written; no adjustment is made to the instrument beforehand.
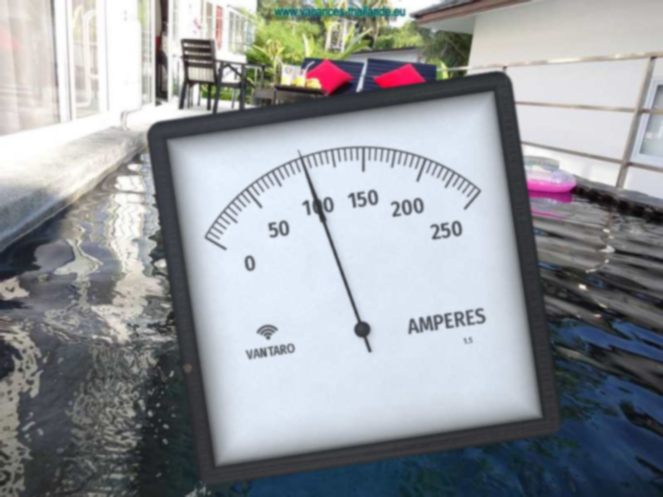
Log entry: 100 A
